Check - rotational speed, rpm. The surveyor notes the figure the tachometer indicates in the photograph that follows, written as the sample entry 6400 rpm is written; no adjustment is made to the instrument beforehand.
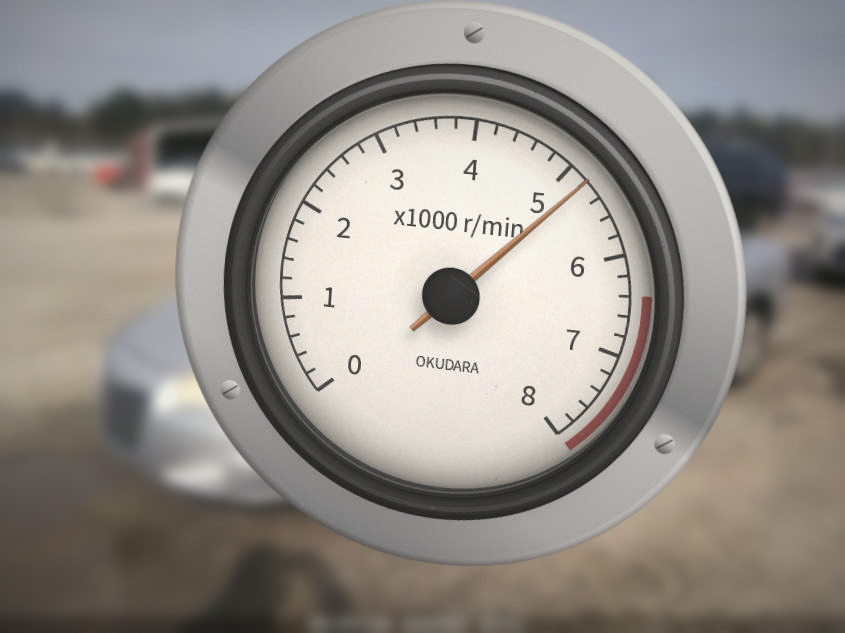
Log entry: 5200 rpm
